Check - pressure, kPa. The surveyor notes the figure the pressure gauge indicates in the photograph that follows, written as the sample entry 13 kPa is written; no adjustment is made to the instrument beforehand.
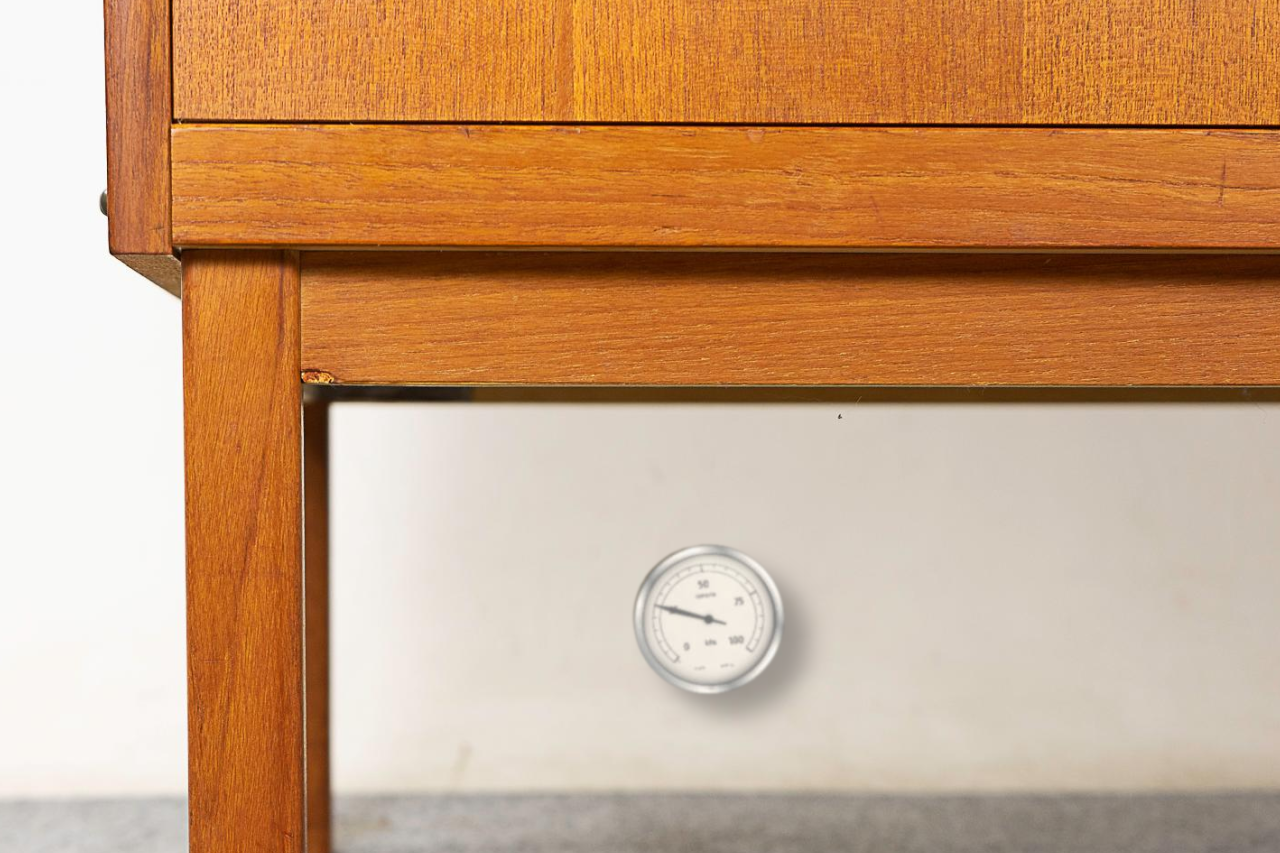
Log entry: 25 kPa
